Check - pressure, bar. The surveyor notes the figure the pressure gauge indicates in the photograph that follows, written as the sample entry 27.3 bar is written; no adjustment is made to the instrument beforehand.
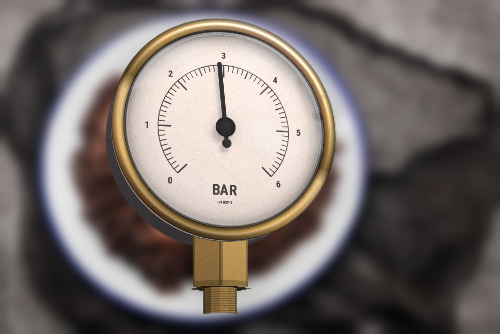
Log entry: 2.9 bar
